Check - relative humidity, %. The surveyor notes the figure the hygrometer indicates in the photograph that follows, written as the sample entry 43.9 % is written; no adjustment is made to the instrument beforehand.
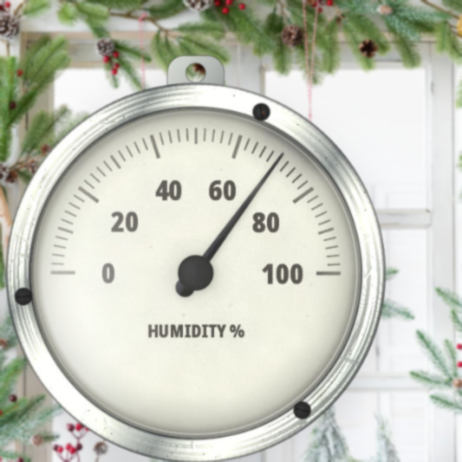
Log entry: 70 %
